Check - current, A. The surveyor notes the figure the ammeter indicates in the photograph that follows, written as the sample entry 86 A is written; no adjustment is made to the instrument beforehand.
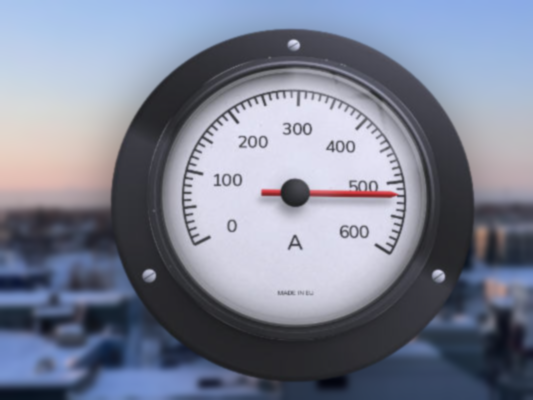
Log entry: 520 A
